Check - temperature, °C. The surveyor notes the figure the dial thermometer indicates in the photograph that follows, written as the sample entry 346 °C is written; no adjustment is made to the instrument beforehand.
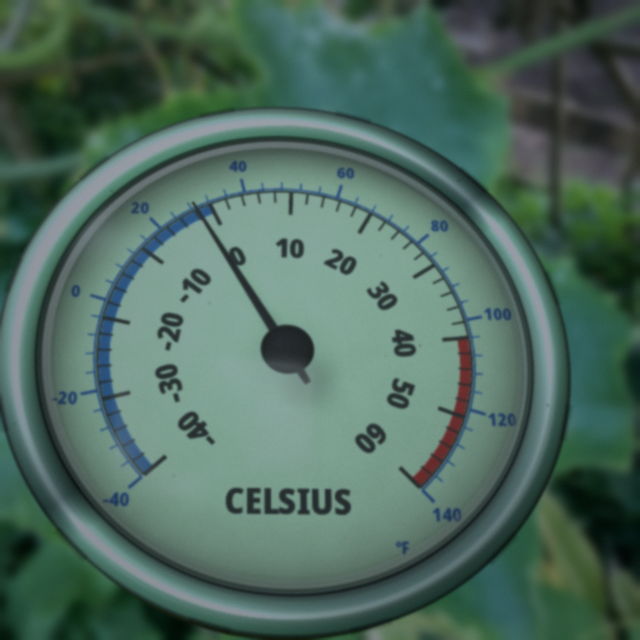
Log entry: -2 °C
